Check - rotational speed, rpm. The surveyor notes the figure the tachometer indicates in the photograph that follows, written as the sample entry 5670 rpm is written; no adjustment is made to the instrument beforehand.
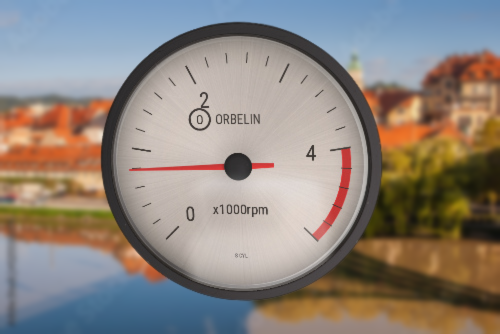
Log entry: 800 rpm
